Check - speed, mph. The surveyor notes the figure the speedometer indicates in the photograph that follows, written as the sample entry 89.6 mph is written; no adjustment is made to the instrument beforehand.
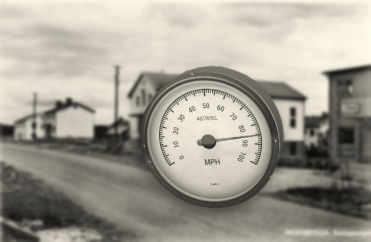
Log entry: 85 mph
